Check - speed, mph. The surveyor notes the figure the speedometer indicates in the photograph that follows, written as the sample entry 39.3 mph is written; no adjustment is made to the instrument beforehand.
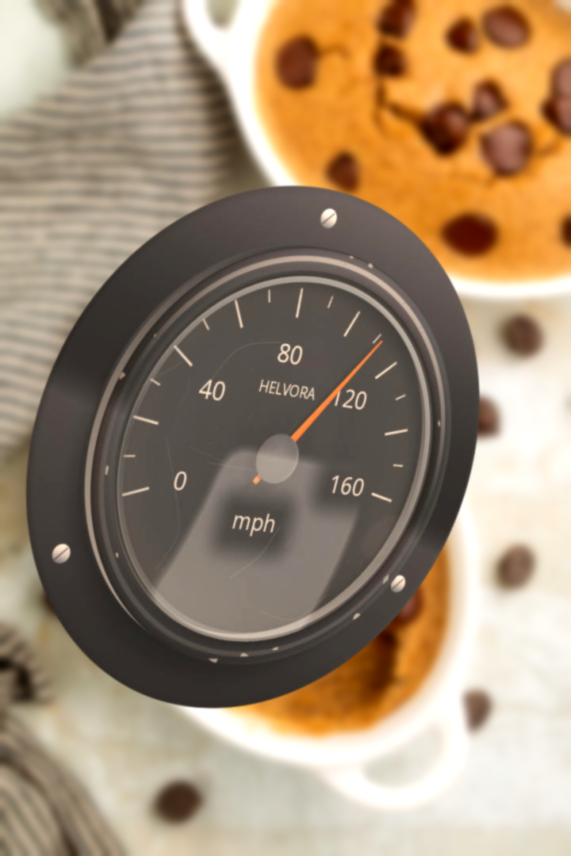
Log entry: 110 mph
